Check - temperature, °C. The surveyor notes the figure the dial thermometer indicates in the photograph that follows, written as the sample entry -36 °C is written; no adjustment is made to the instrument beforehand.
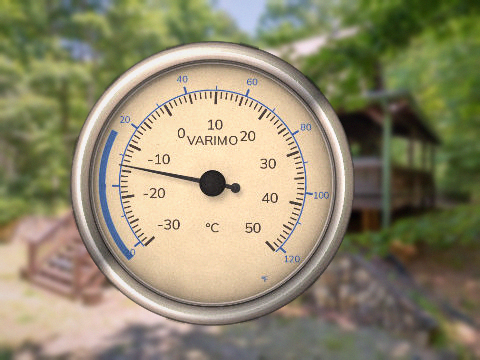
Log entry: -14 °C
